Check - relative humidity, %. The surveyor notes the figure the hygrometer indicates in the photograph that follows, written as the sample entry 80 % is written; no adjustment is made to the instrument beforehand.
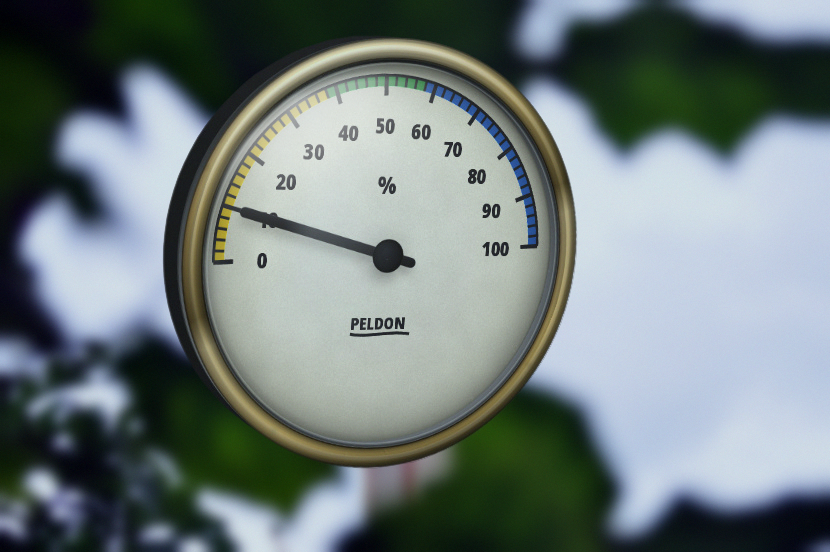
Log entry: 10 %
